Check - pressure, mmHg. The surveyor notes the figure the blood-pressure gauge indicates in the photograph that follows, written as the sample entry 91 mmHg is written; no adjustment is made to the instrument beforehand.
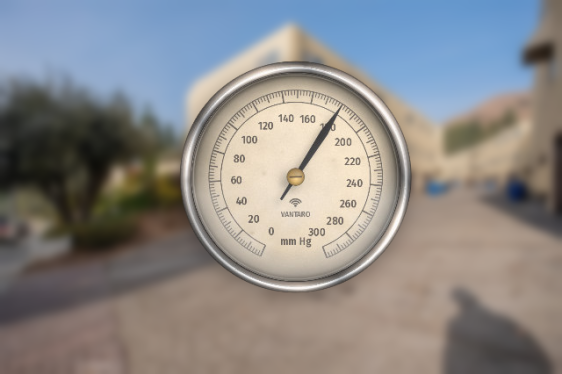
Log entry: 180 mmHg
